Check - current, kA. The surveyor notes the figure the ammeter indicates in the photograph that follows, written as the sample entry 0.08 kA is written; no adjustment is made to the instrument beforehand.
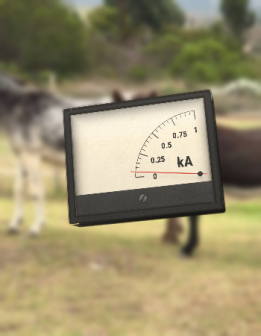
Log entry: 0.05 kA
